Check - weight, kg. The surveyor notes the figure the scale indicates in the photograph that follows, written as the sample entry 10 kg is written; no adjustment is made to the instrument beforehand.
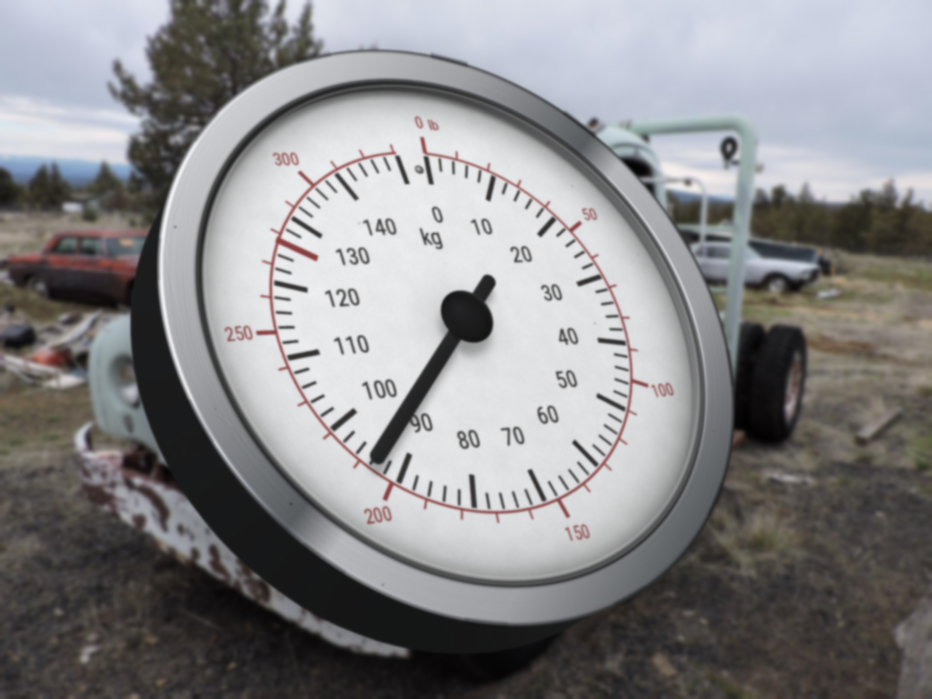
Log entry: 94 kg
